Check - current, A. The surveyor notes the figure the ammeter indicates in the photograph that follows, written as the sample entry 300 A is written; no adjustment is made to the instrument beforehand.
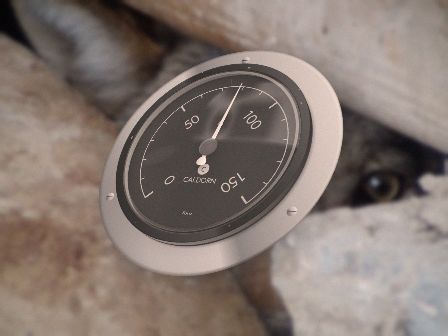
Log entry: 80 A
